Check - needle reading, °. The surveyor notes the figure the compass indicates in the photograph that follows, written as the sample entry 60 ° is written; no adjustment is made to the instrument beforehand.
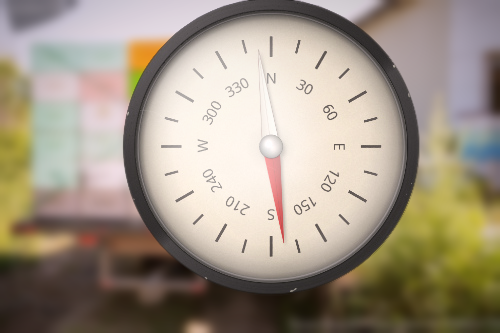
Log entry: 172.5 °
